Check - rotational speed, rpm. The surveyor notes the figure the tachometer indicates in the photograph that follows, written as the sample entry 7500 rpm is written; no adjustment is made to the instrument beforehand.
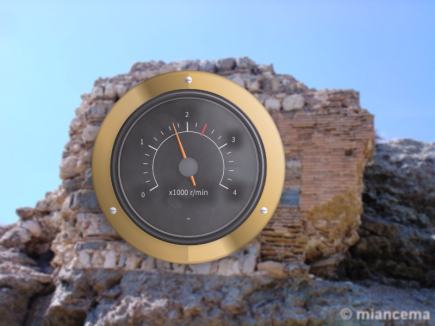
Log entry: 1700 rpm
